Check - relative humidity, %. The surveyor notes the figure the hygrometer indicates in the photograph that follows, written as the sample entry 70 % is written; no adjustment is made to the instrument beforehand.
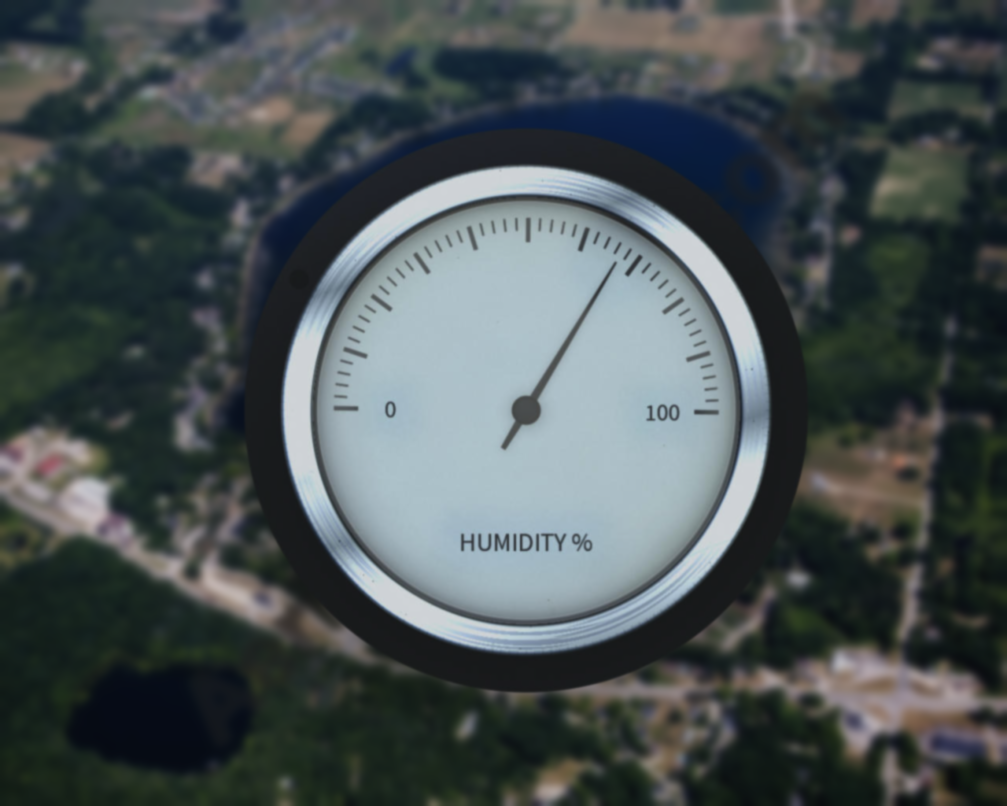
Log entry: 67 %
